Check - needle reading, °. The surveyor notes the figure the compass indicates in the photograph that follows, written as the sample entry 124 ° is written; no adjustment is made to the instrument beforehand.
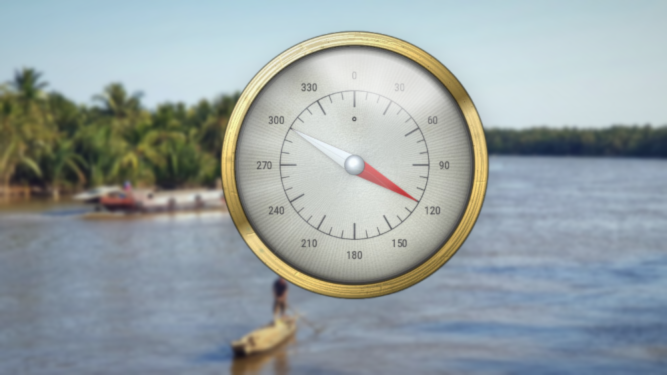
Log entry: 120 °
